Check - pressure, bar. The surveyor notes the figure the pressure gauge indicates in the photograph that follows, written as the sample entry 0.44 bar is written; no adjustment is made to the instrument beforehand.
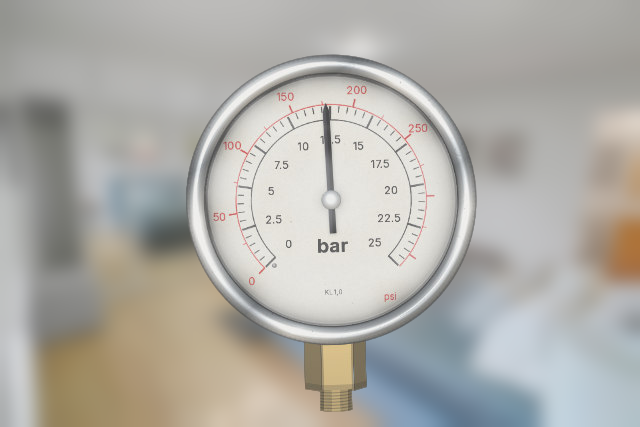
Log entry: 12.25 bar
